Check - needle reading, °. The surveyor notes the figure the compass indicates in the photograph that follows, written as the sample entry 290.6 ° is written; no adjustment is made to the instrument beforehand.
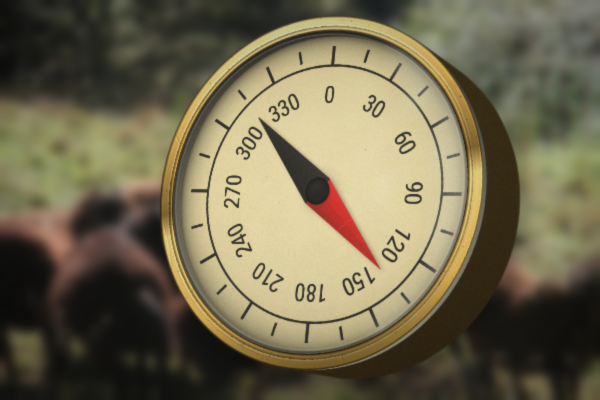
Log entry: 135 °
